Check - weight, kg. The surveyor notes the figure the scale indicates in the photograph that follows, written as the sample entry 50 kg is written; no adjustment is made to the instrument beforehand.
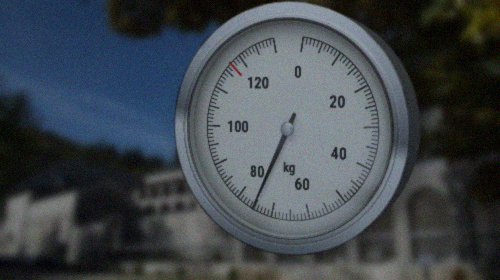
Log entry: 75 kg
